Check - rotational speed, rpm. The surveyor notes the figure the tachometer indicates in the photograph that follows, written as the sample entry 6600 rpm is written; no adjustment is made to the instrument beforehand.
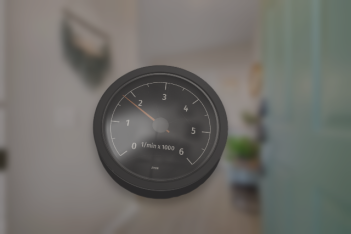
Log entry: 1750 rpm
